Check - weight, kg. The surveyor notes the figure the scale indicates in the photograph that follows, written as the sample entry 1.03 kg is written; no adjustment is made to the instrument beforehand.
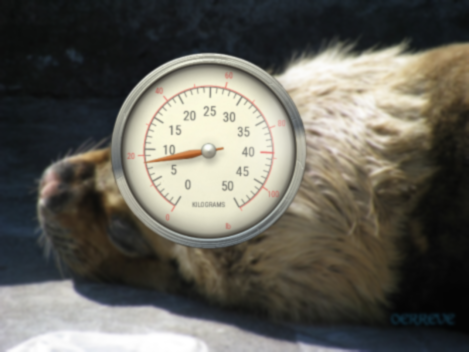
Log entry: 8 kg
